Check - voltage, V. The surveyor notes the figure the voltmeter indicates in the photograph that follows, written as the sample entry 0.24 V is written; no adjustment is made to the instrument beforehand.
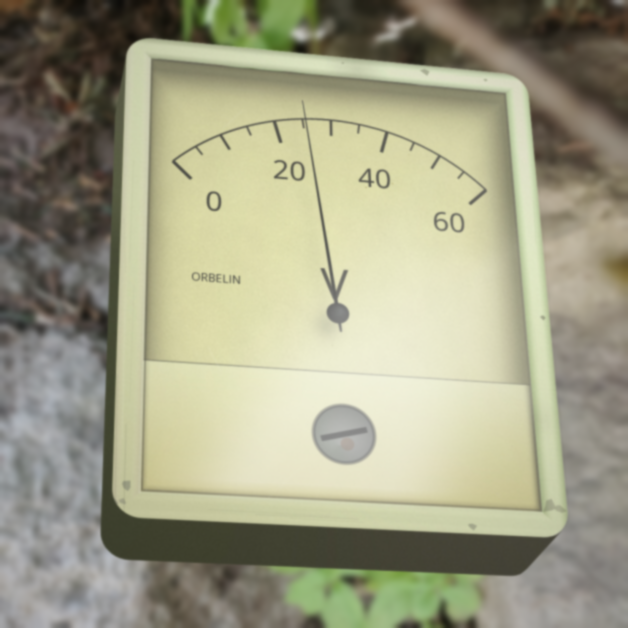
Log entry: 25 V
